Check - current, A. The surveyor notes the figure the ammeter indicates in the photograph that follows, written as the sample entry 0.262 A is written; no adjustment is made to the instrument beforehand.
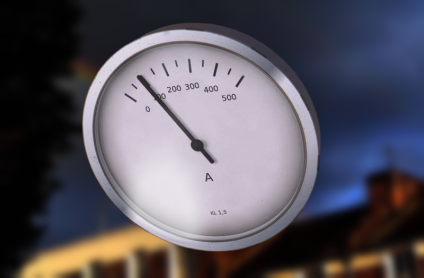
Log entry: 100 A
